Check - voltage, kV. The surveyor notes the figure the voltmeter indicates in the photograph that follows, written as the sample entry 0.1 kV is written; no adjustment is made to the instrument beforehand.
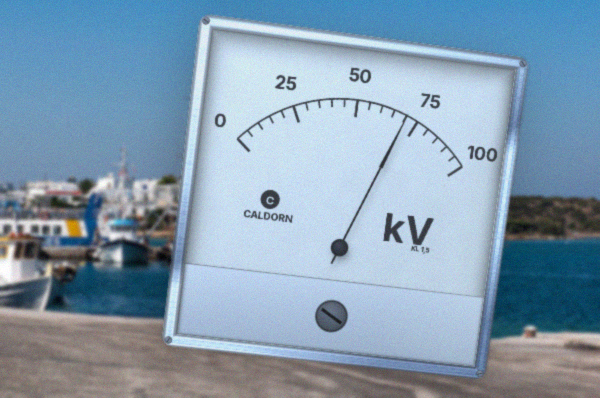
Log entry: 70 kV
